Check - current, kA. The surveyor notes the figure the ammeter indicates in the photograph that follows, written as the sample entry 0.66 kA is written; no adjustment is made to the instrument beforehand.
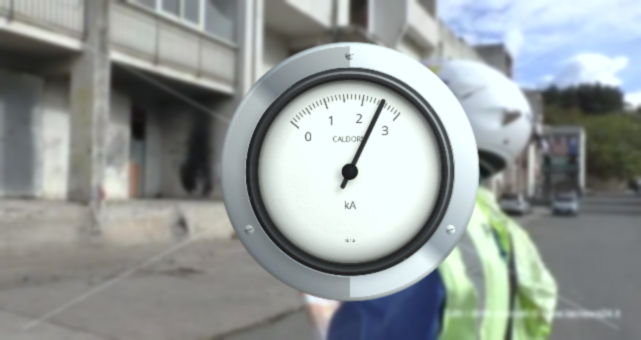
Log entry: 2.5 kA
